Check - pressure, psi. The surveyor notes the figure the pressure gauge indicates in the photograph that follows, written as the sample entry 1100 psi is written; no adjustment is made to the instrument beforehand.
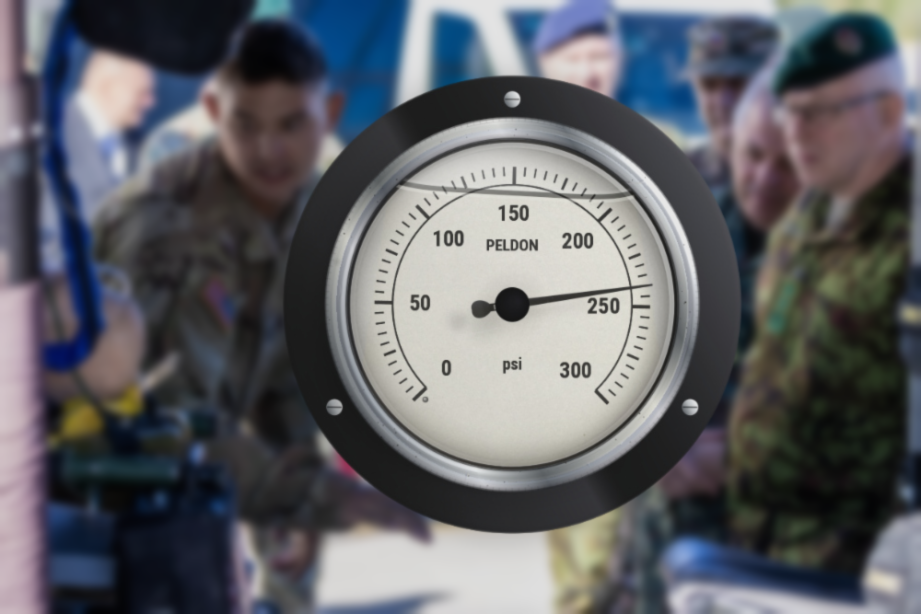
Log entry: 240 psi
